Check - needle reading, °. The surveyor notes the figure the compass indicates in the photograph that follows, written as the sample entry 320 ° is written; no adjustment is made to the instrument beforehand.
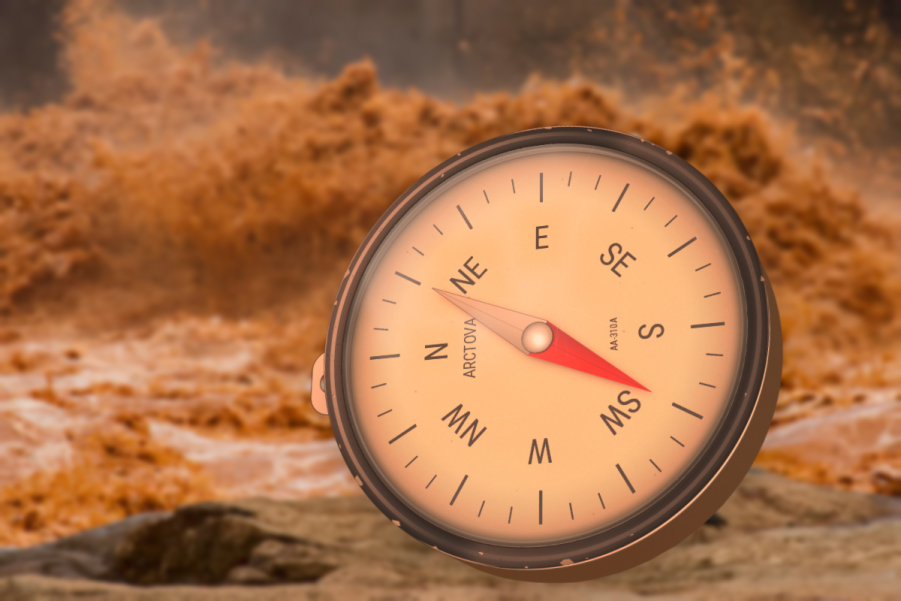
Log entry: 210 °
